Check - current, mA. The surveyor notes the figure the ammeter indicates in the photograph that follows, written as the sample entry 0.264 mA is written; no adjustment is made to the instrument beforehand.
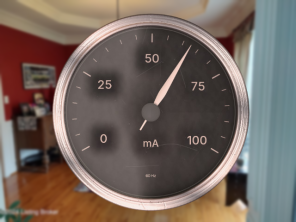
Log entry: 62.5 mA
